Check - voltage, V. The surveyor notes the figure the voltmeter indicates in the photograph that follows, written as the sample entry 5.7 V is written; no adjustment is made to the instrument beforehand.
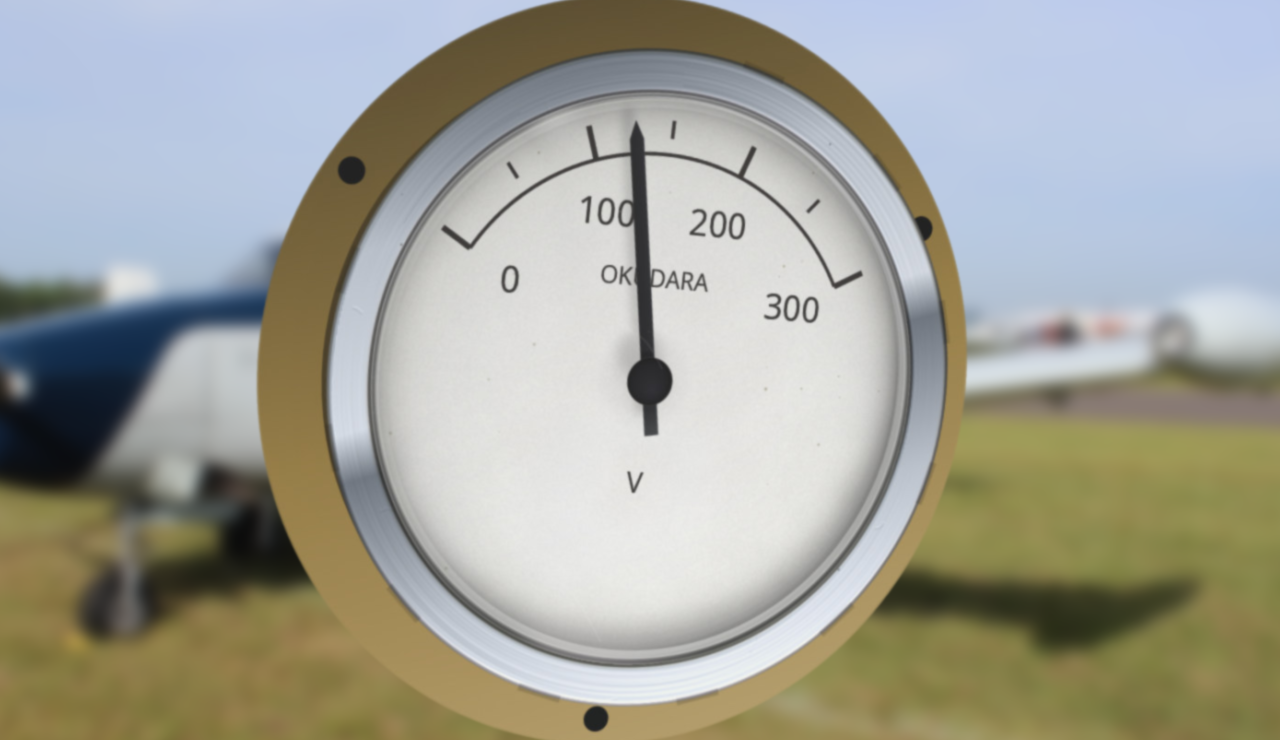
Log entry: 125 V
